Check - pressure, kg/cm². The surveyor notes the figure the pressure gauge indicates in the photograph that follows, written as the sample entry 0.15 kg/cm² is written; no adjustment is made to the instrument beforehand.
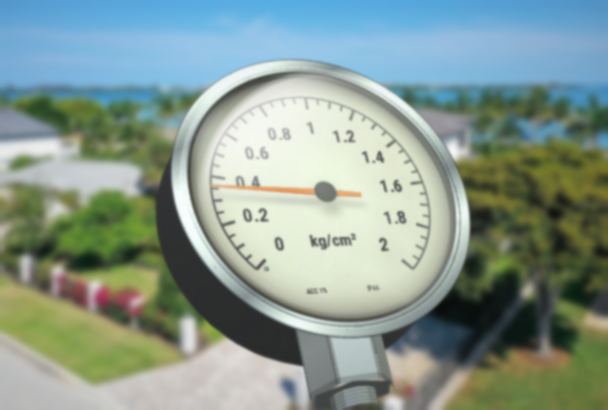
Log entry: 0.35 kg/cm²
